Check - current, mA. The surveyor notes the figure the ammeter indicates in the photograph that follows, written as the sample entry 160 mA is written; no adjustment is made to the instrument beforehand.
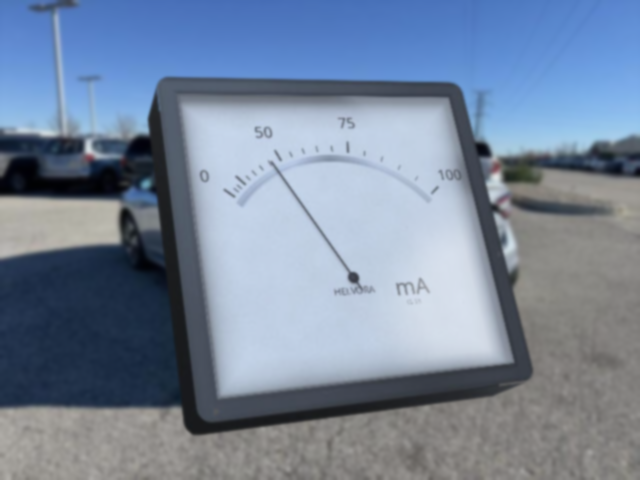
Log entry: 45 mA
